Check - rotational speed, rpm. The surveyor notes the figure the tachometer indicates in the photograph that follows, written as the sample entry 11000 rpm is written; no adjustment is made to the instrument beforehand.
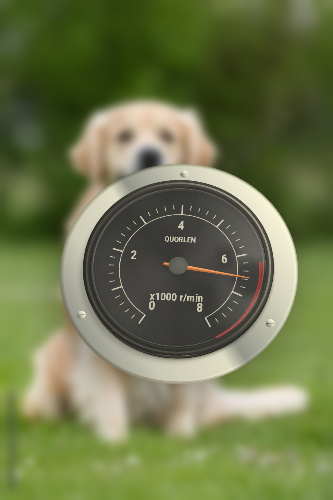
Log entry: 6600 rpm
